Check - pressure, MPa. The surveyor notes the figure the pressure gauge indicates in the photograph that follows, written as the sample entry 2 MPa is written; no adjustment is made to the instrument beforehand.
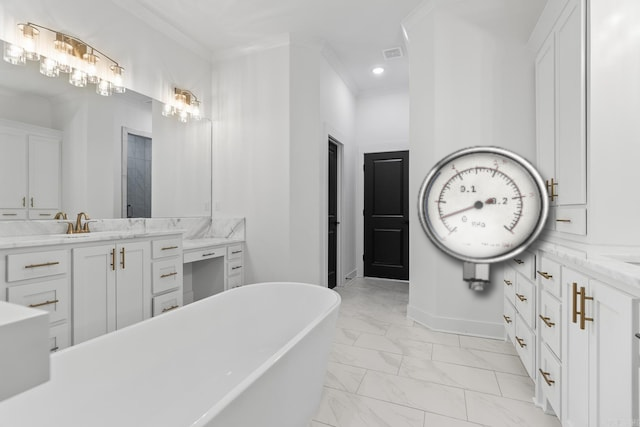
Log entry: 0.025 MPa
